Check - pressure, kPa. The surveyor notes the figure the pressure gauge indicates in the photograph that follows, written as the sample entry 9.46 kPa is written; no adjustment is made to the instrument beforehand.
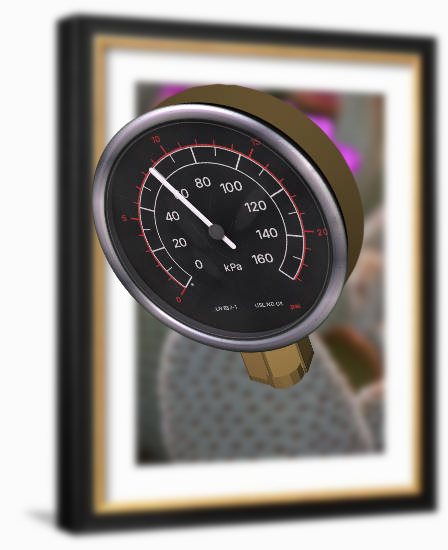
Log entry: 60 kPa
